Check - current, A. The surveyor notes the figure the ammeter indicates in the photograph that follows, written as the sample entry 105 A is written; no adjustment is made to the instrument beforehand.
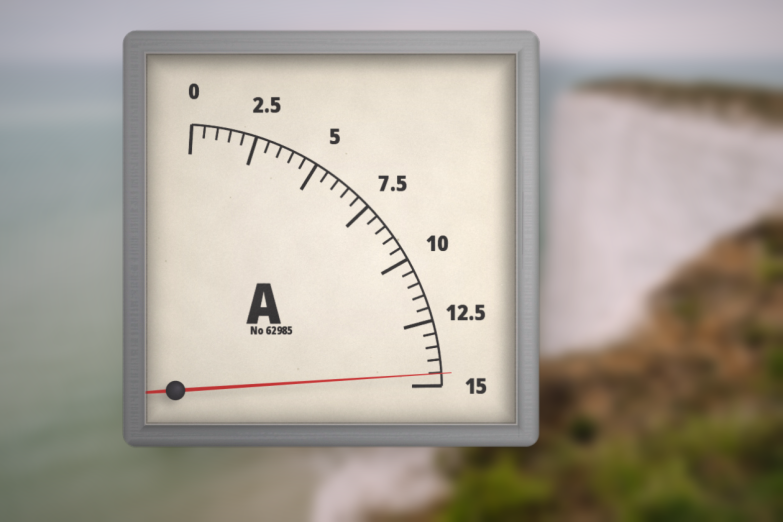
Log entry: 14.5 A
